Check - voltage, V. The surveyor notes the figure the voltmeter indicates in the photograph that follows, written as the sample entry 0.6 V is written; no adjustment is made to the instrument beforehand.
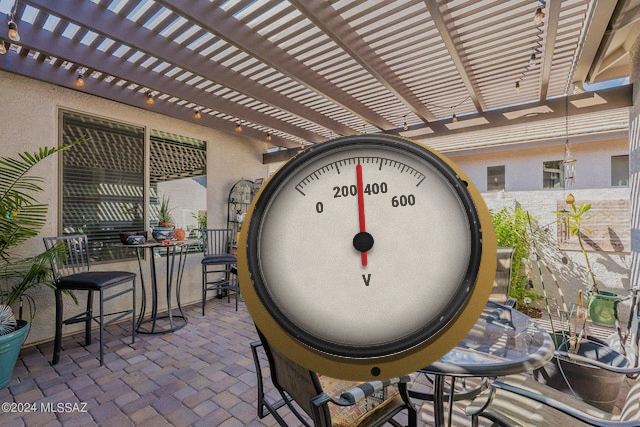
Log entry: 300 V
